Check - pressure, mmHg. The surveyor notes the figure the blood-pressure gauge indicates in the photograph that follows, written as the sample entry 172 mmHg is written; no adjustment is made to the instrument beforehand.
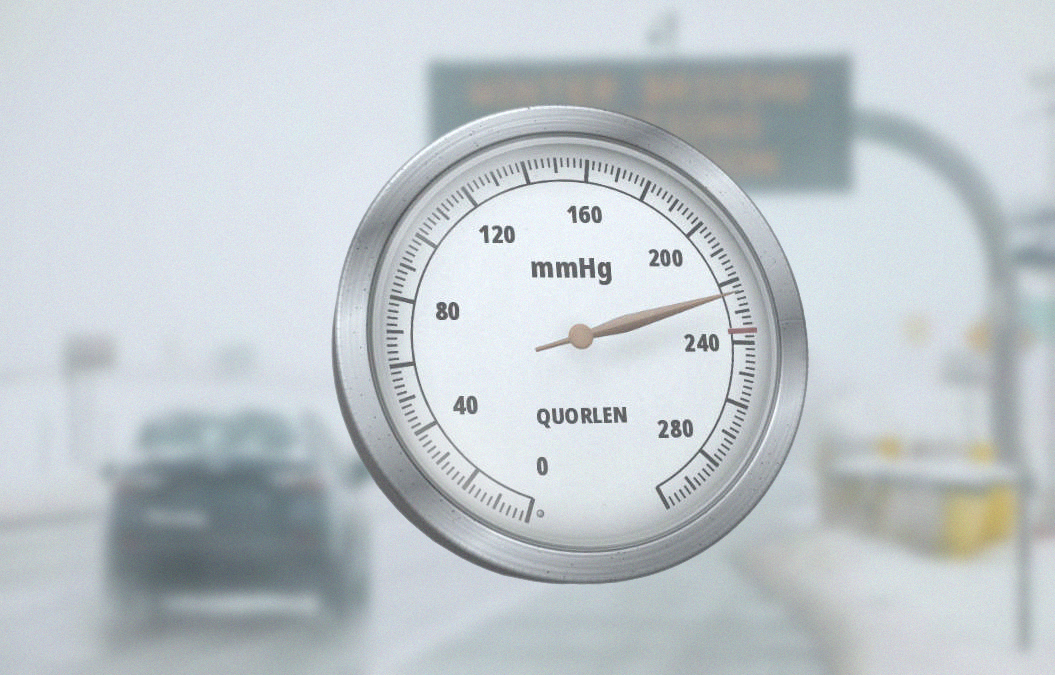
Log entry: 224 mmHg
